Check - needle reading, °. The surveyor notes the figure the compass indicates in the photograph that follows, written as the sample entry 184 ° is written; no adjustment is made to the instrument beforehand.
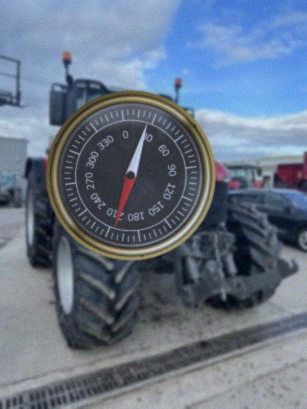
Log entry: 205 °
